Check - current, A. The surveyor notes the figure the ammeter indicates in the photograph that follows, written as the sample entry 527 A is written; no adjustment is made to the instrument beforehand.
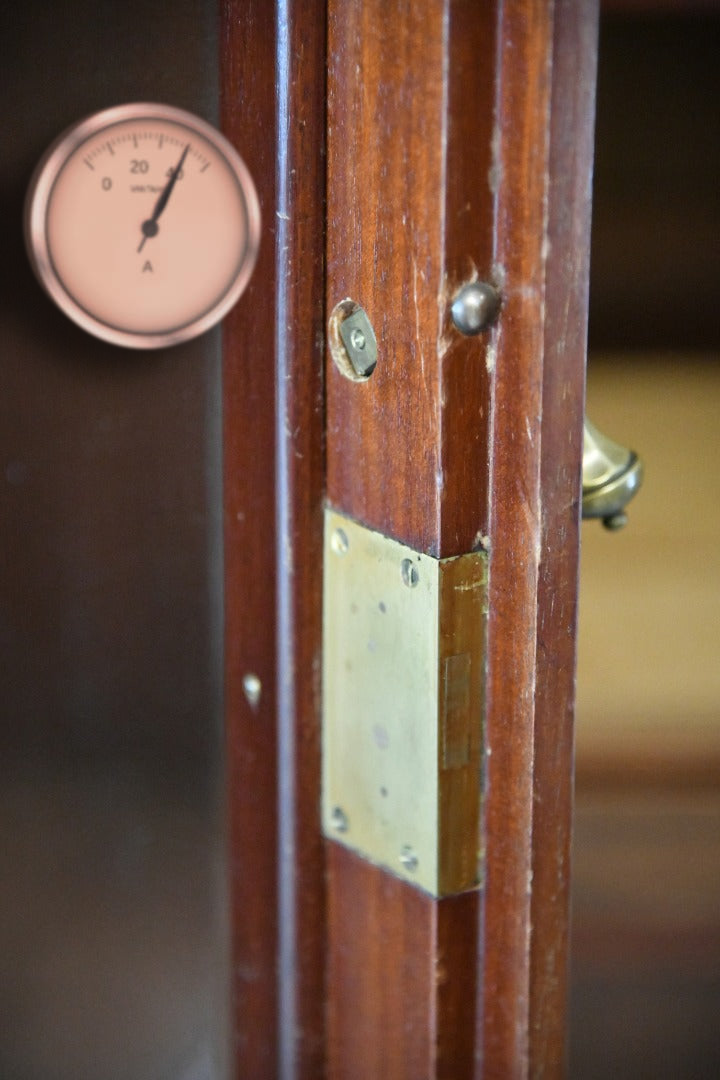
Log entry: 40 A
